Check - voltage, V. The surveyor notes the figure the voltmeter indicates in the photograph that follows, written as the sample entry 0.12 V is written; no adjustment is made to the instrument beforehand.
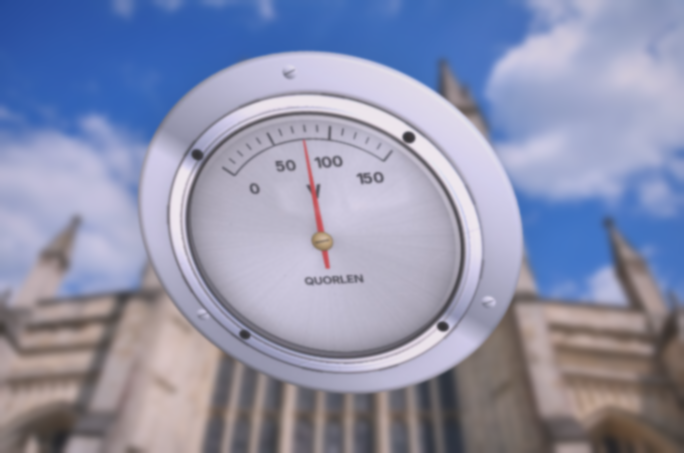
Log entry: 80 V
